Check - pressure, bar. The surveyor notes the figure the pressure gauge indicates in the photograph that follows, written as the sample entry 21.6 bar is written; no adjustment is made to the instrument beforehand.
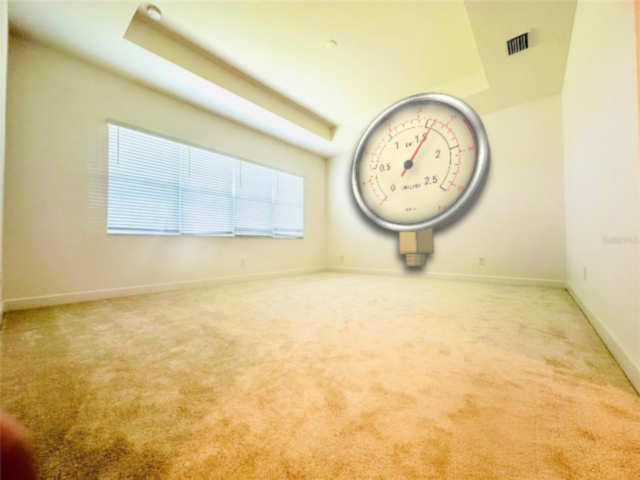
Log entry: 1.6 bar
